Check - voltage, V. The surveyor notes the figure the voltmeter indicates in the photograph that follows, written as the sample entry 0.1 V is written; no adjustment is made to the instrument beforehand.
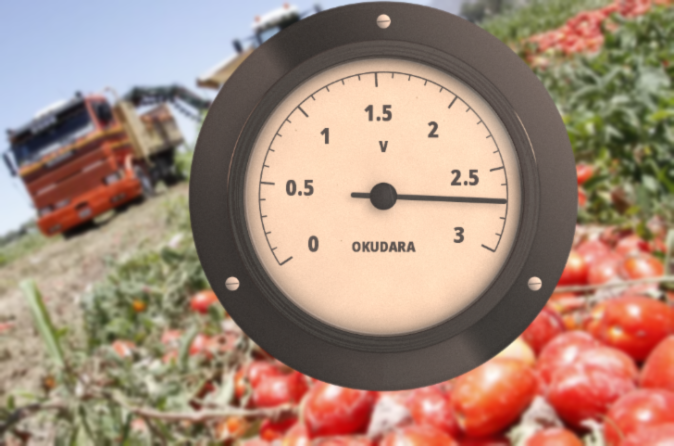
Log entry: 2.7 V
